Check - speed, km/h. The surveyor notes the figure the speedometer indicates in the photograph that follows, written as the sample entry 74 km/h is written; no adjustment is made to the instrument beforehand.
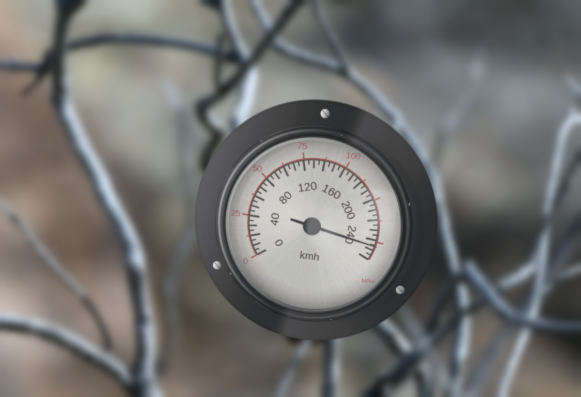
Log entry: 245 km/h
